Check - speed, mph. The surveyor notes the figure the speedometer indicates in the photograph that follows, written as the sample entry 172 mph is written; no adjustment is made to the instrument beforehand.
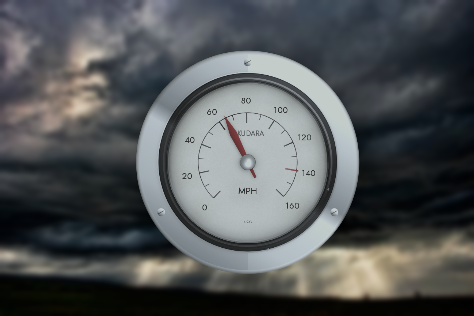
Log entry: 65 mph
